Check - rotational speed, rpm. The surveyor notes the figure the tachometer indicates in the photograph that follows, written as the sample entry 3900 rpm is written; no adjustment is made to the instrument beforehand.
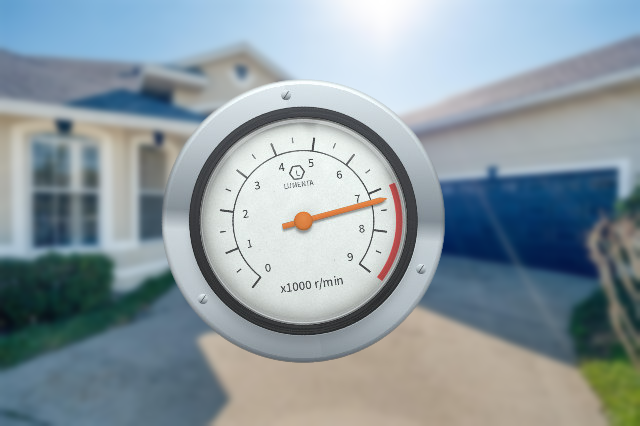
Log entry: 7250 rpm
